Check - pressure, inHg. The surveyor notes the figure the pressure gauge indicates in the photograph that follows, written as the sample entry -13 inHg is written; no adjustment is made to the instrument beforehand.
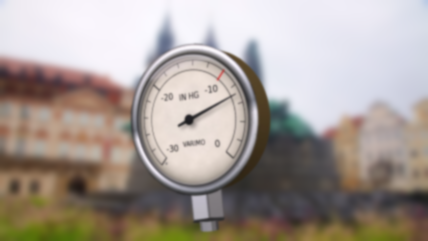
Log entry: -7 inHg
